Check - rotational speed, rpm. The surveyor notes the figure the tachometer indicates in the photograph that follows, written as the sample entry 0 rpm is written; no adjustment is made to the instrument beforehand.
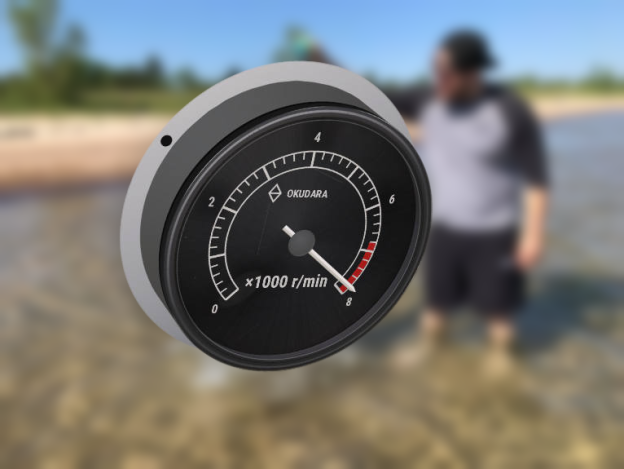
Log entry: 7800 rpm
